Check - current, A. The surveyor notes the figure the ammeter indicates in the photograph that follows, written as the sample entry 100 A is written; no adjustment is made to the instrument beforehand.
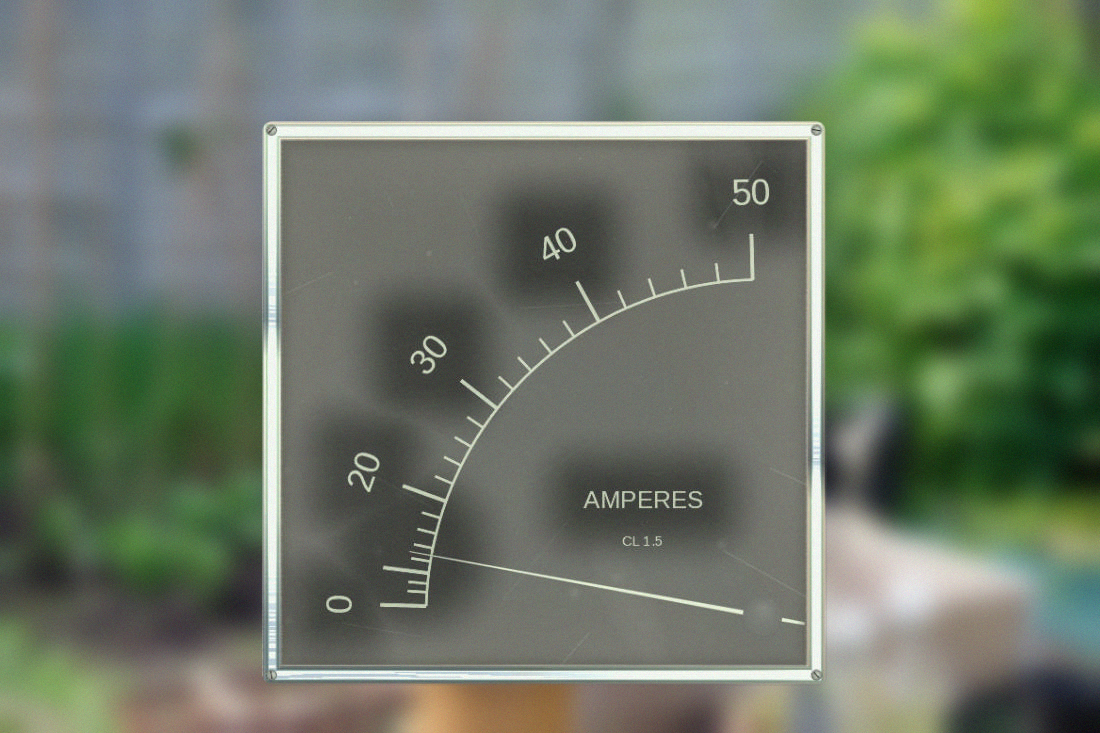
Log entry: 13 A
